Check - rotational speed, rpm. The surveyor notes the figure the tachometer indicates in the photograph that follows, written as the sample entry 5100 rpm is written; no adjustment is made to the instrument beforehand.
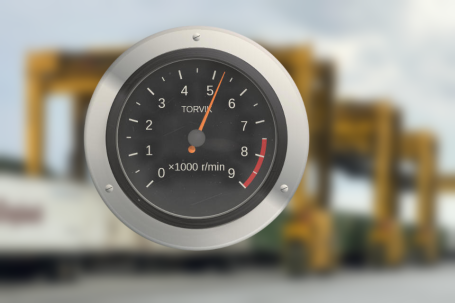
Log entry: 5250 rpm
